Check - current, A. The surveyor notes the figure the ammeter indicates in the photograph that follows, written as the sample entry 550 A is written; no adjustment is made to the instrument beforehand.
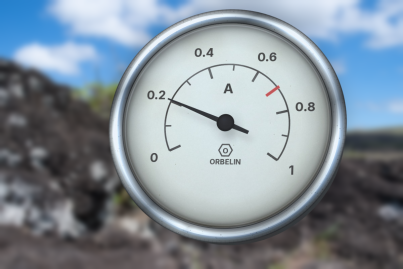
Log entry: 0.2 A
